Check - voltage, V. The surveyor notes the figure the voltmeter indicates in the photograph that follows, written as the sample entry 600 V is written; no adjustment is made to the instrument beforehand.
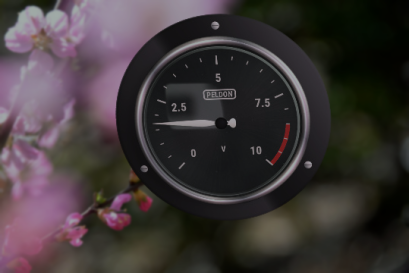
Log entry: 1.75 V
